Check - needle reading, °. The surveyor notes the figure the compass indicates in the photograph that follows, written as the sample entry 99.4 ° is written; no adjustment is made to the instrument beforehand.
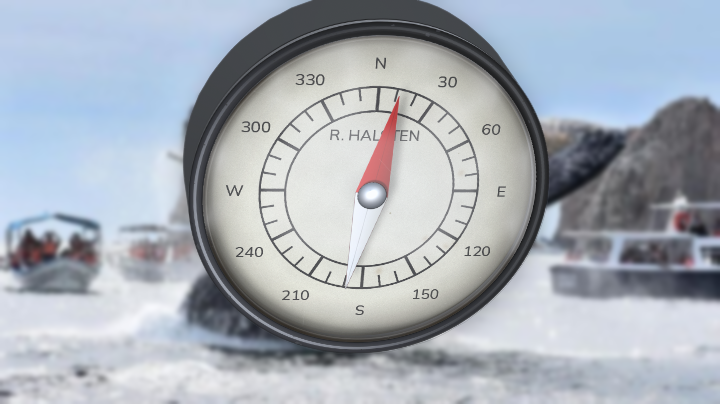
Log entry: 10 °
